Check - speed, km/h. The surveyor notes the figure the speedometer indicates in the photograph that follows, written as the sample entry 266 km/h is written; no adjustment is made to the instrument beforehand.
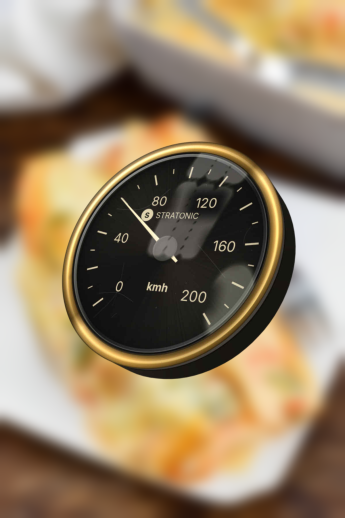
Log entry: 60 km/h
